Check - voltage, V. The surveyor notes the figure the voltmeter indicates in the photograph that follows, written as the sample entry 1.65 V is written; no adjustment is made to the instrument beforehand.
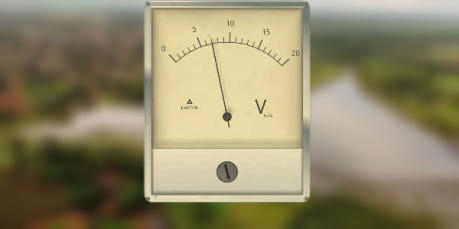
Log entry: 7 V
